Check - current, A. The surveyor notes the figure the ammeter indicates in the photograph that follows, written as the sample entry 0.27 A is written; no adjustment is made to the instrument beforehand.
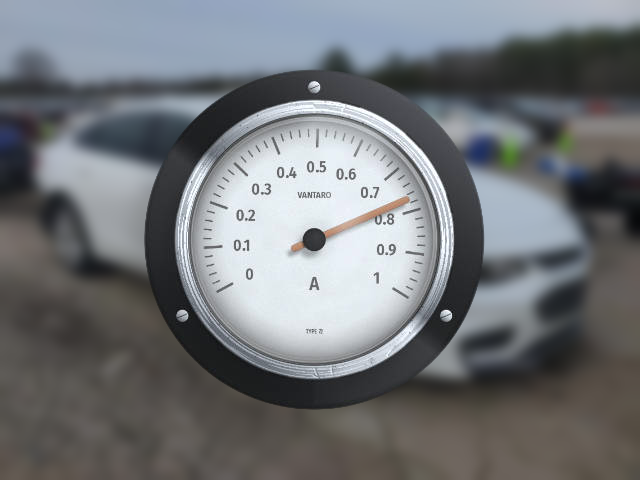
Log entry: 0.77 A
